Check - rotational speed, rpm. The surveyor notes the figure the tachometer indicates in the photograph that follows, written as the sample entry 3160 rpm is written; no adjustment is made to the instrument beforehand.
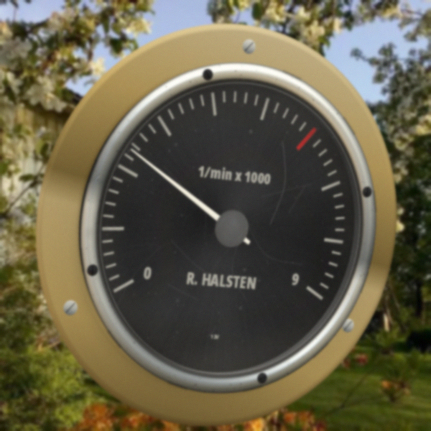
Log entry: 2300 rpm
